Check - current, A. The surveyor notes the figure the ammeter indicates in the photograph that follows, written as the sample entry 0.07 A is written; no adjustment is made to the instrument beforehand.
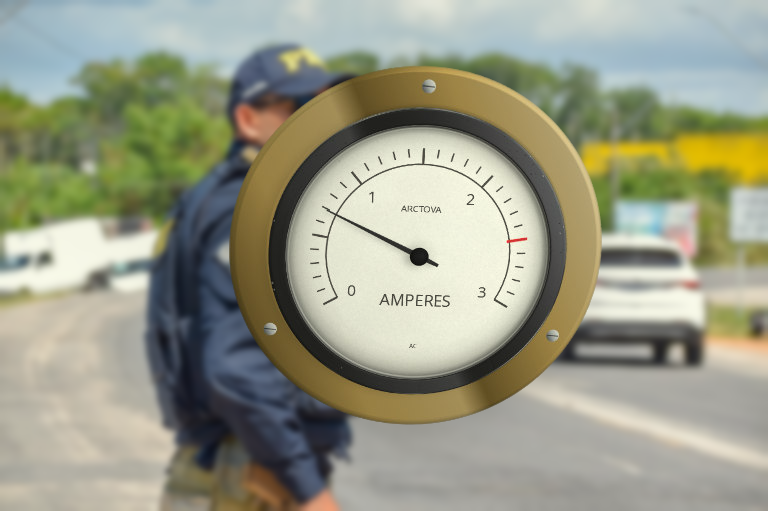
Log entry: 0.7 A
